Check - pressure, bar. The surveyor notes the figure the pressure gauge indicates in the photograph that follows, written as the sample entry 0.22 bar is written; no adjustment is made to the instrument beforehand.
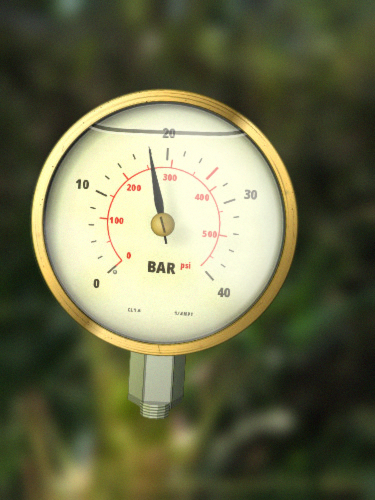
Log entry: 18 bar
